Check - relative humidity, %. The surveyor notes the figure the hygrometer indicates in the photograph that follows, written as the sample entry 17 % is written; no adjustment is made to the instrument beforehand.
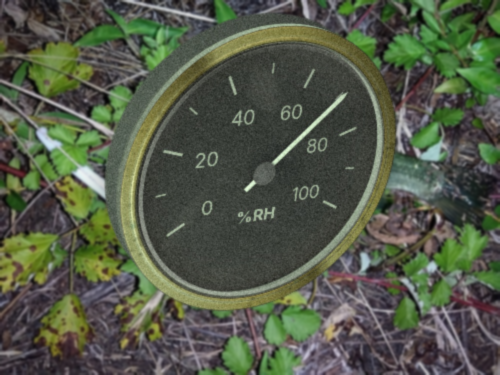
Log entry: 70 %
